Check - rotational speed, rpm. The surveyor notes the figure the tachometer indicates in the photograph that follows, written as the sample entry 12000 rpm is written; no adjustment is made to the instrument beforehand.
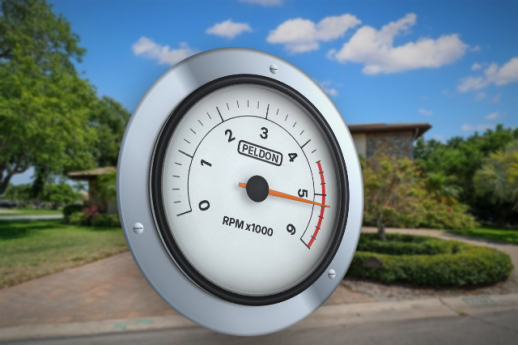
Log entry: 5200 rpm
